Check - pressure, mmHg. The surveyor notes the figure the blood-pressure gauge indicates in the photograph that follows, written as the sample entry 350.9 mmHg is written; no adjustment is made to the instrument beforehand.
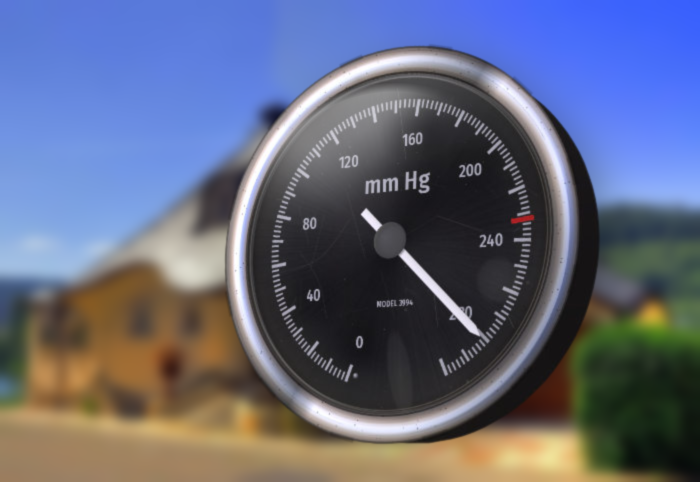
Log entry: 280 mmHg
